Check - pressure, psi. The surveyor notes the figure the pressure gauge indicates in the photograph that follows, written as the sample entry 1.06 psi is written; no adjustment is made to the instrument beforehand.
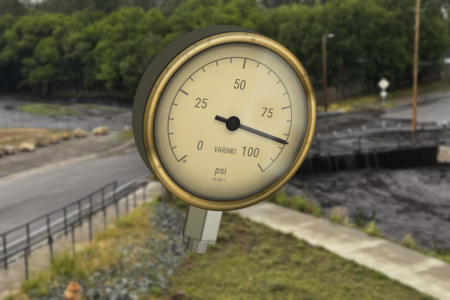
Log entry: 87.5 psi
